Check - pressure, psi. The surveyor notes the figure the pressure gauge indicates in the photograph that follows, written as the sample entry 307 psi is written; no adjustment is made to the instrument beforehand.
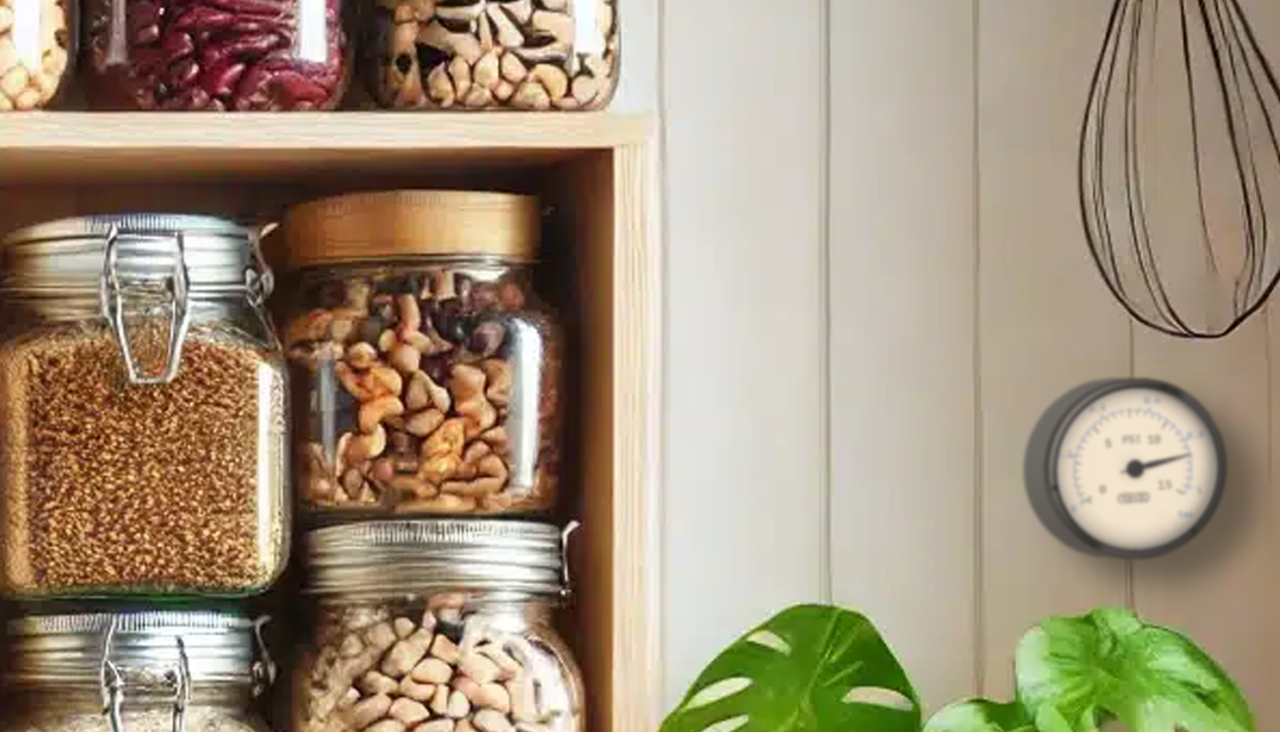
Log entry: 12.5 psi
